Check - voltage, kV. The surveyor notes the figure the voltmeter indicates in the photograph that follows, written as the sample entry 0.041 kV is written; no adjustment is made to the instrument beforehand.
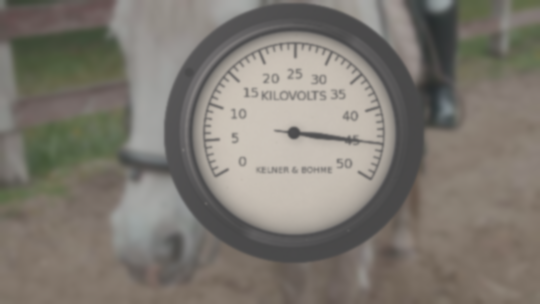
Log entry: 45 kV
